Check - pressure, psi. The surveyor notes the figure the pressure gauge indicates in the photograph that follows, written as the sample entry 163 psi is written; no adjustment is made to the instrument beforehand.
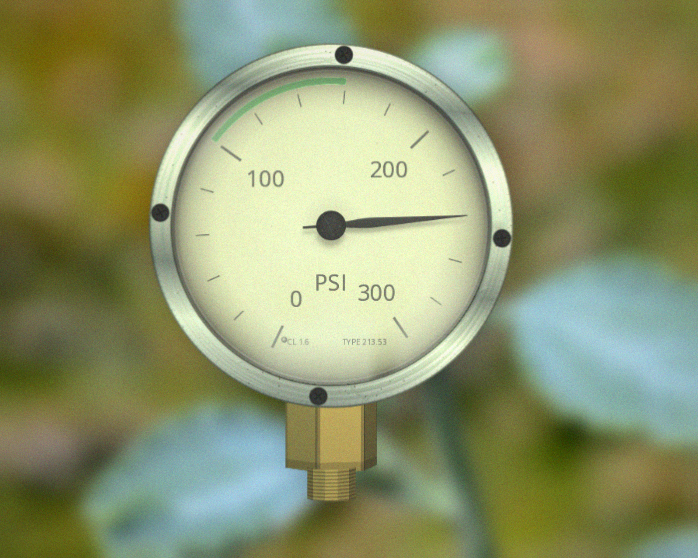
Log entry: 240 psi
